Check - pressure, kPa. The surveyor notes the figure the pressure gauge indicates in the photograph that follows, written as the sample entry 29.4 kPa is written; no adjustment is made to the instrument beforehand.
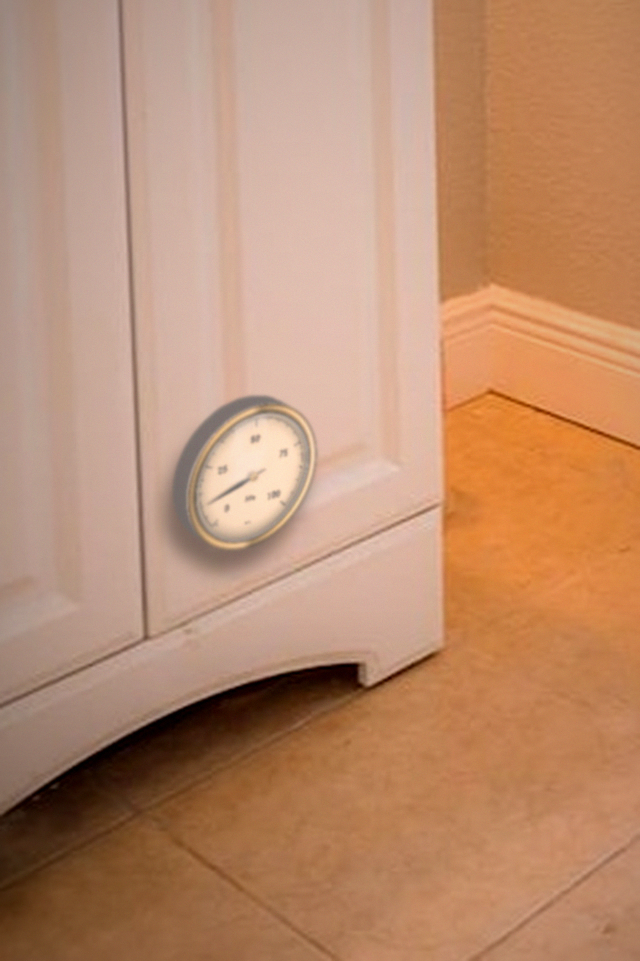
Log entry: 10 kPa
